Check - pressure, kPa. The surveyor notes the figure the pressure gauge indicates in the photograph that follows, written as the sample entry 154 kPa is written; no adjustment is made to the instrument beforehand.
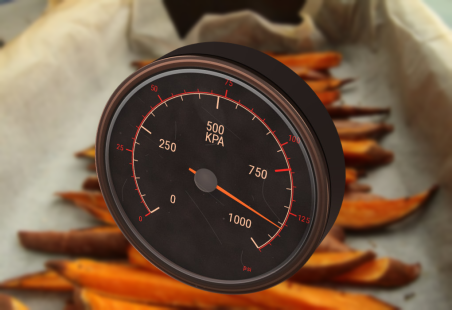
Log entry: 900 kPa
